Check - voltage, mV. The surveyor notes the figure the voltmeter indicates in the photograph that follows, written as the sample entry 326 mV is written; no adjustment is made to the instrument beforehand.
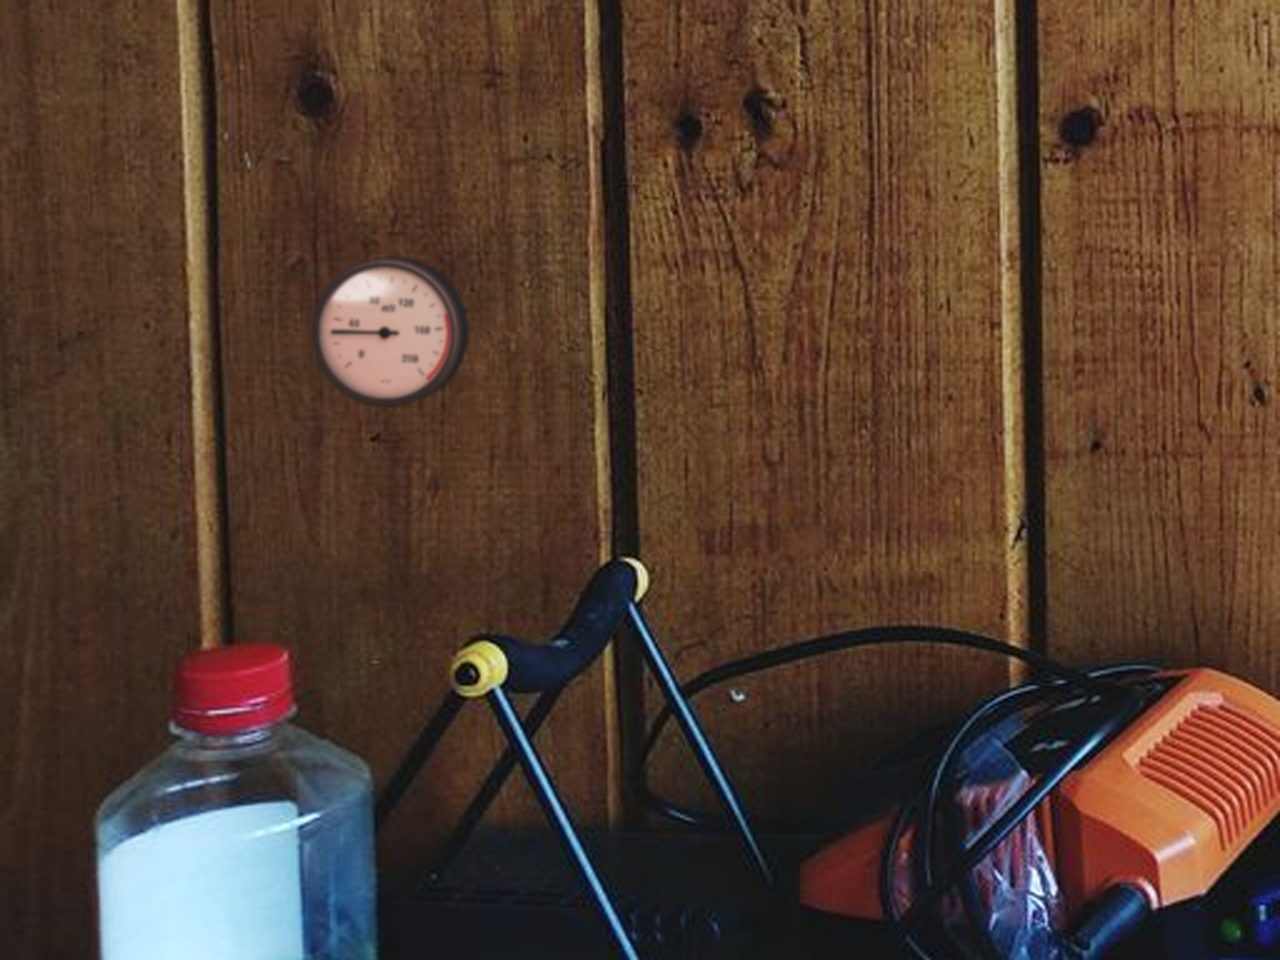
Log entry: 30 mV
